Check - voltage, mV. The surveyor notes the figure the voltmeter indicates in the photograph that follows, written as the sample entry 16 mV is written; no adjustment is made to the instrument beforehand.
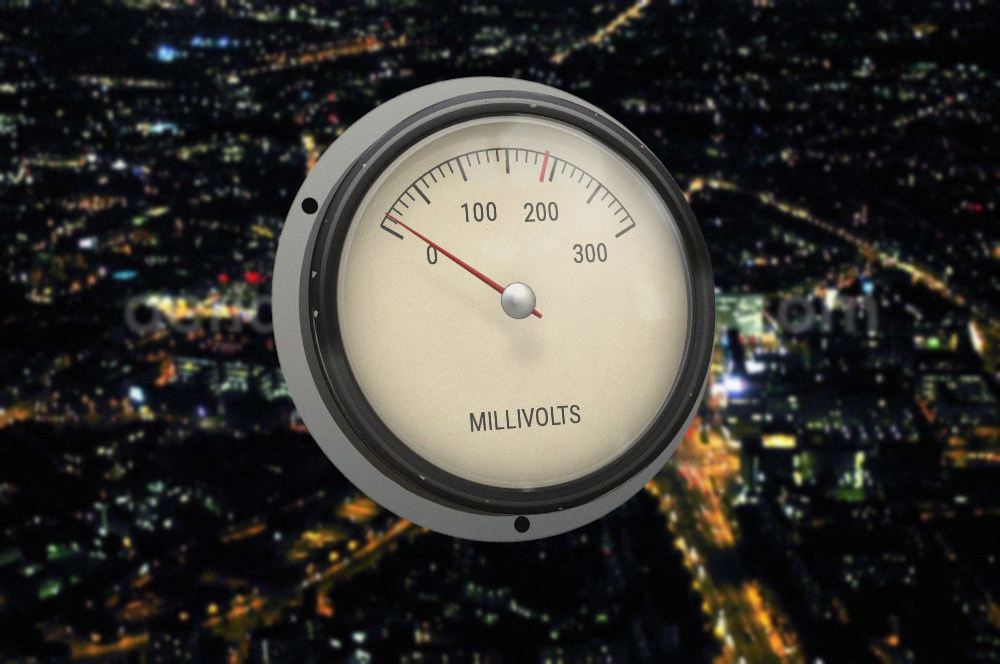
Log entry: 10 mV
